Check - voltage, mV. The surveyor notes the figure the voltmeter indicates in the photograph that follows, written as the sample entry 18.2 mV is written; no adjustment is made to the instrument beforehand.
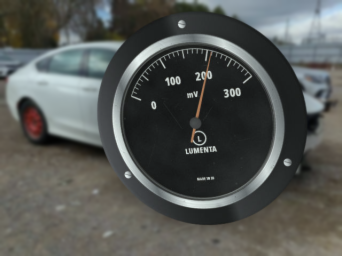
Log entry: 210 mV
